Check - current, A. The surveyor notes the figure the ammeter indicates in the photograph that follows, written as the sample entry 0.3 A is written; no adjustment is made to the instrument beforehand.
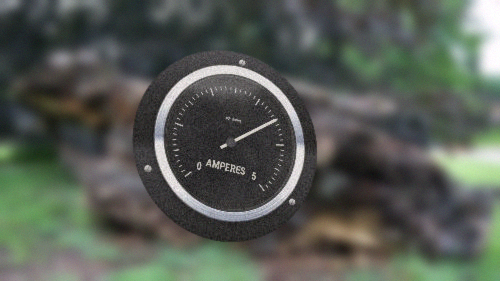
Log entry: 3.5 A
